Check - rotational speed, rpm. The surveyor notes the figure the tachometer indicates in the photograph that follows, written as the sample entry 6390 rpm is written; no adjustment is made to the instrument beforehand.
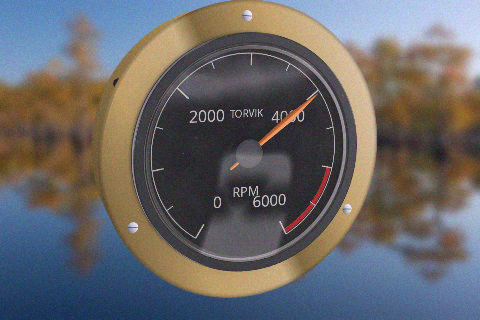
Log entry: 4000 rpm
